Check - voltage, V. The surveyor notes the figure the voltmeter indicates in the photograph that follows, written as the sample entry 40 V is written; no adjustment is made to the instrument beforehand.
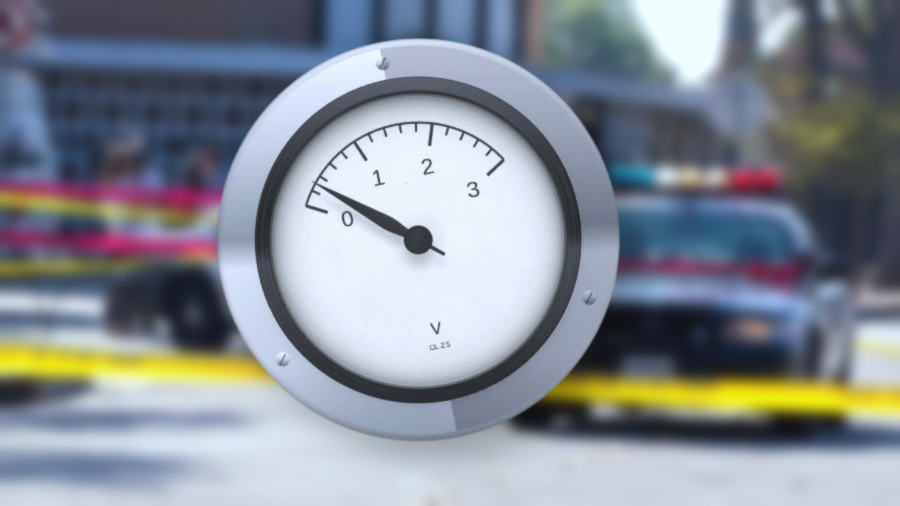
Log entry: 0.3 V
